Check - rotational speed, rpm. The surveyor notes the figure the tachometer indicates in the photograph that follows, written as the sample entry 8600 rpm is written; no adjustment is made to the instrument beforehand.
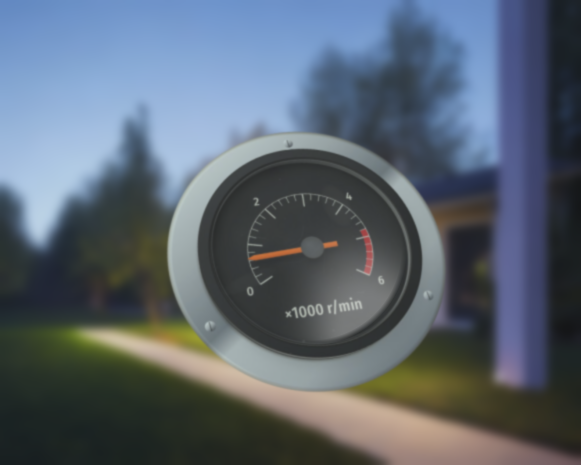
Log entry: 600 rpm
